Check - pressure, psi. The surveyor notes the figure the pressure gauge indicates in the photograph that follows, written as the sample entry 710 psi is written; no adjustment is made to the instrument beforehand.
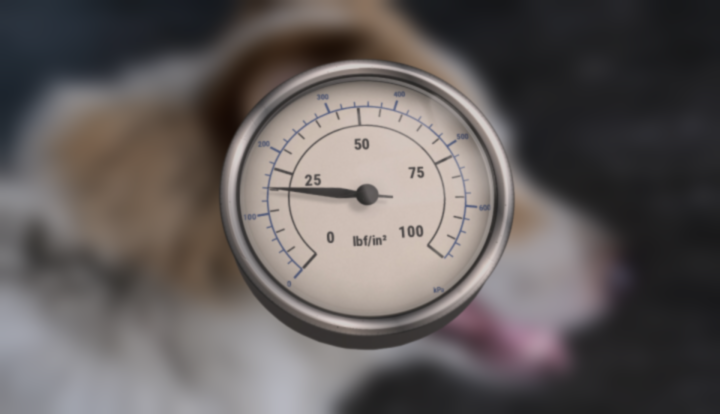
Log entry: 20 psi
